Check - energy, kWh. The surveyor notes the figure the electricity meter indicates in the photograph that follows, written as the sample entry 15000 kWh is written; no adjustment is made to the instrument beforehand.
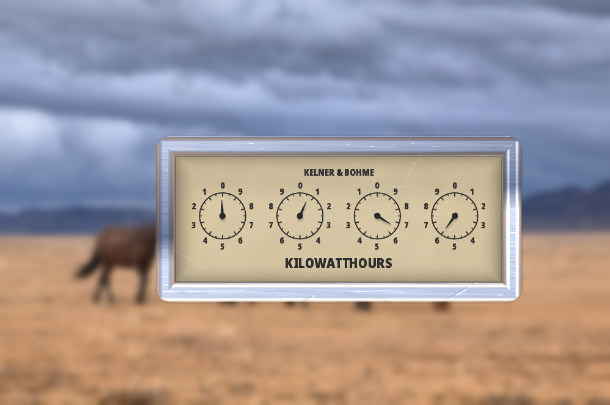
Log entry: 66 kWh
